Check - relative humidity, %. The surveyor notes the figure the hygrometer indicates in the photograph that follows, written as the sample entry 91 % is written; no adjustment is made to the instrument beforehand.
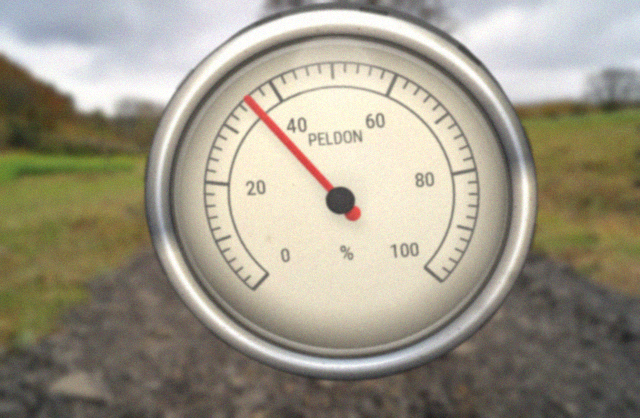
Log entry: 36 %
